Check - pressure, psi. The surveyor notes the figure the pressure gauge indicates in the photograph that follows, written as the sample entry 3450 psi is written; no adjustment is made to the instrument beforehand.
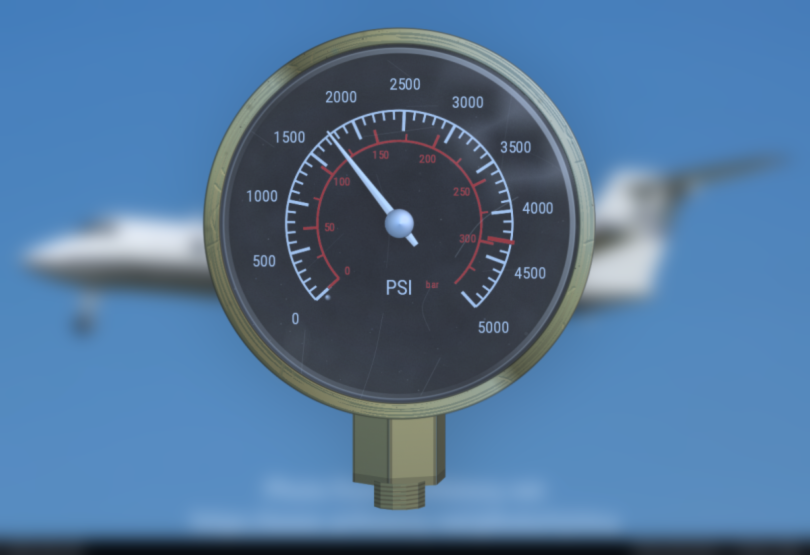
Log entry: 1750 psi
